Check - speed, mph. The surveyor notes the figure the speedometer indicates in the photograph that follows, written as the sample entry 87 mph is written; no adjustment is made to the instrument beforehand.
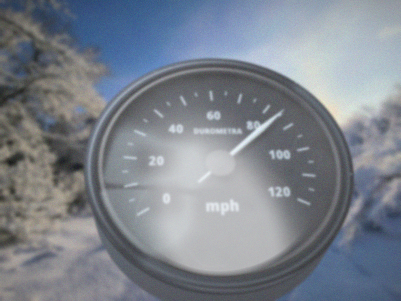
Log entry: 85 mph
